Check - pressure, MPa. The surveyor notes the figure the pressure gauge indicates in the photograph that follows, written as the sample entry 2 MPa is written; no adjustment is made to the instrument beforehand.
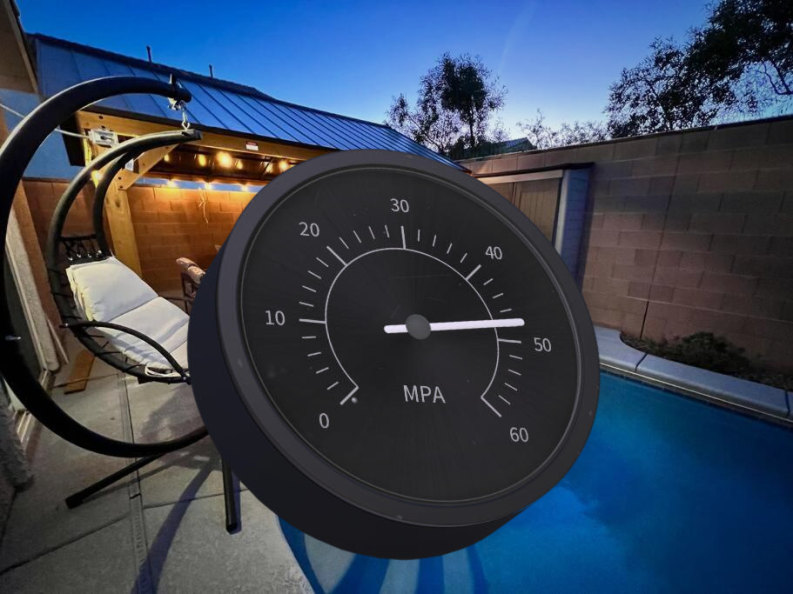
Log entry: 48 MPa
